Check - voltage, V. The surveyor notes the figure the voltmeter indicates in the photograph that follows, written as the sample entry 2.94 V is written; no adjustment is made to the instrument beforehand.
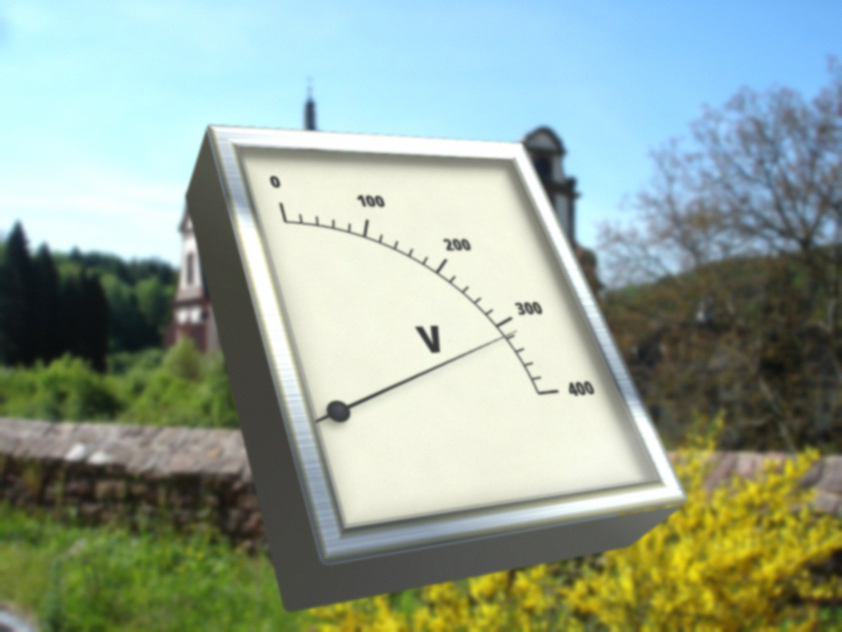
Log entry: 320 V
